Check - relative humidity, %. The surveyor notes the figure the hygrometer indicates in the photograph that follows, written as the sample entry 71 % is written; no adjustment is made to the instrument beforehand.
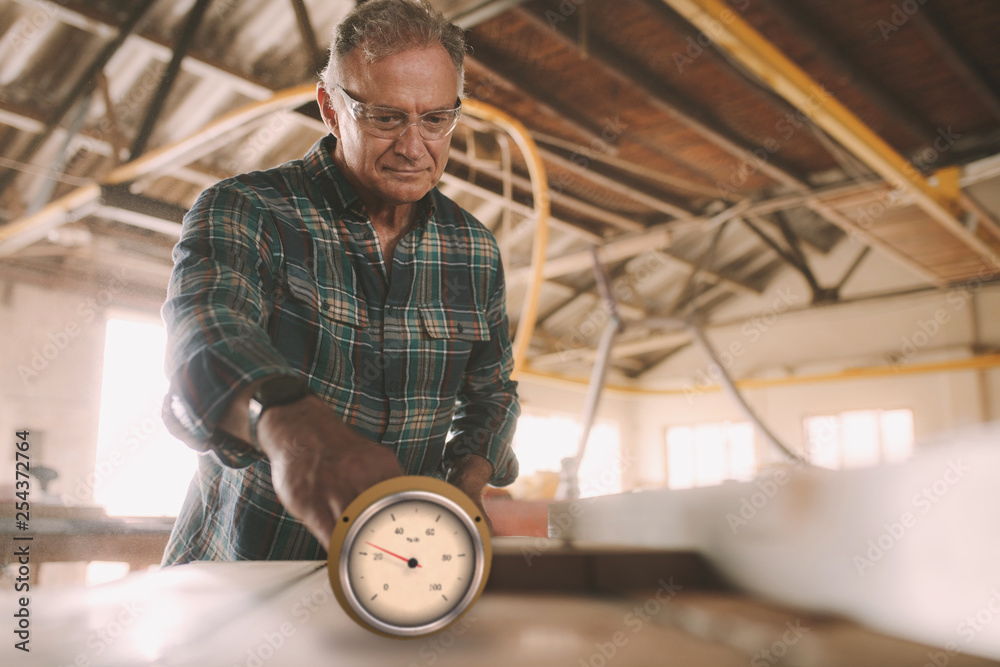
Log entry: 25 %
